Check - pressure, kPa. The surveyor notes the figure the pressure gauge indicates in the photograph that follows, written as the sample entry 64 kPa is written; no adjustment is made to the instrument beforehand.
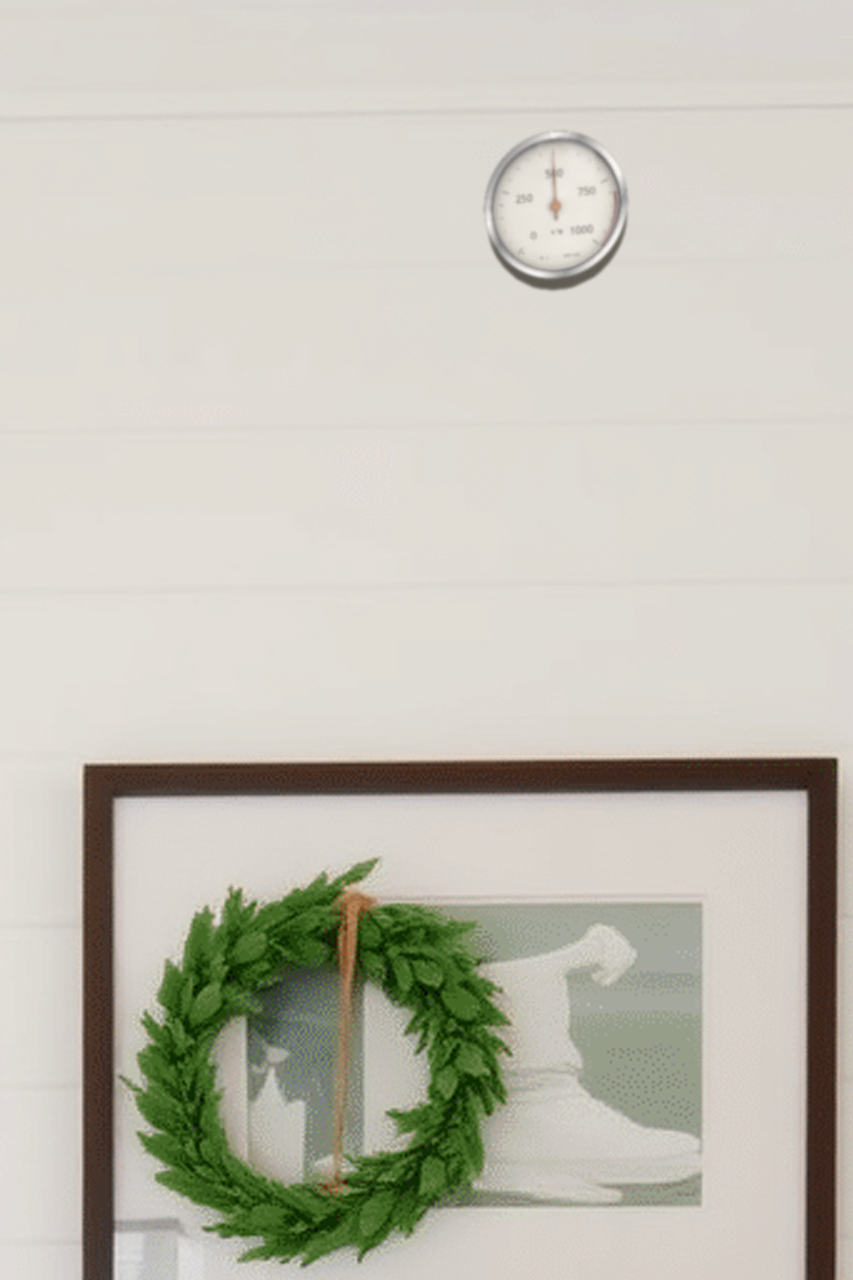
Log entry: 500 kPa
